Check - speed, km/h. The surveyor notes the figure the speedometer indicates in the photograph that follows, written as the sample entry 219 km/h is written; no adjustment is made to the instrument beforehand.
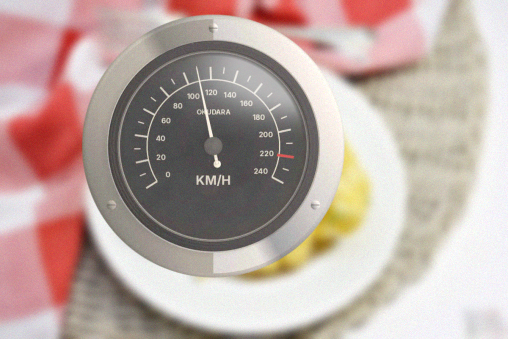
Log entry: 110 km/h
